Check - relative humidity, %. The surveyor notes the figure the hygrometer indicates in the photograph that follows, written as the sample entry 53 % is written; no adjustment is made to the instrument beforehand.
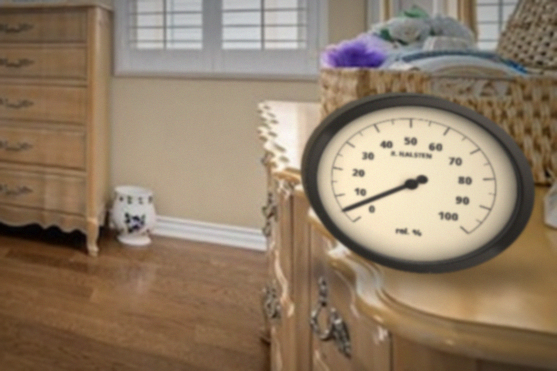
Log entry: 5 %
